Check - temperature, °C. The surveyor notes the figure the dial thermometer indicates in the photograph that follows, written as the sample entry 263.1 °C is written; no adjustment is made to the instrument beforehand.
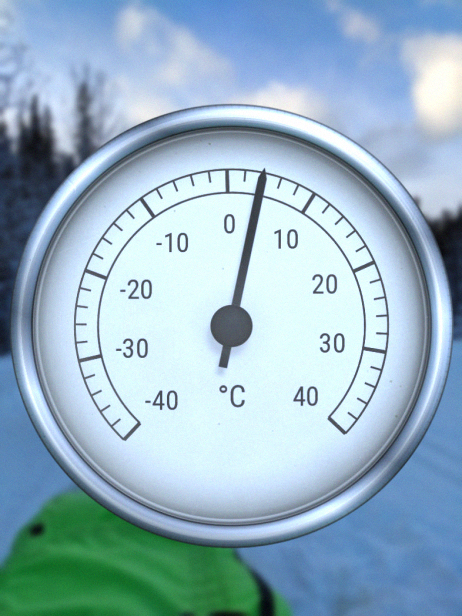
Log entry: 4 °C
